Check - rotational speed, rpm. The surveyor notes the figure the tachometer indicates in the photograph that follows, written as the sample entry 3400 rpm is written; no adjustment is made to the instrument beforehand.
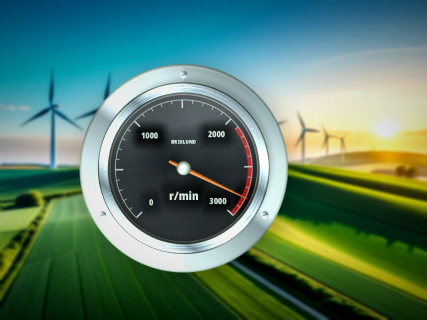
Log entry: 2800 rpm
